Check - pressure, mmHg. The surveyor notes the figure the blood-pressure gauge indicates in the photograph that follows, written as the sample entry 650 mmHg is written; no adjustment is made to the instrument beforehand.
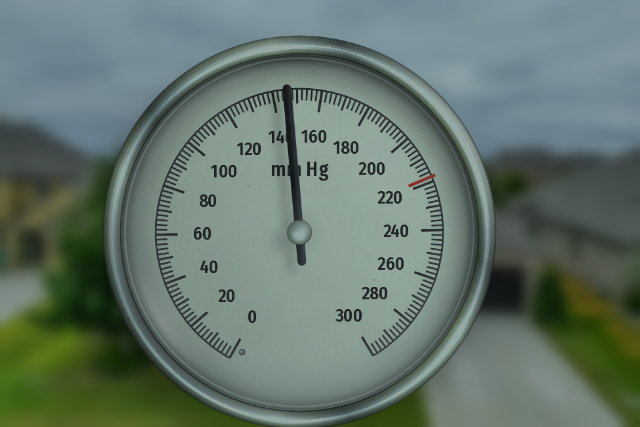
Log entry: 146 mmHg
